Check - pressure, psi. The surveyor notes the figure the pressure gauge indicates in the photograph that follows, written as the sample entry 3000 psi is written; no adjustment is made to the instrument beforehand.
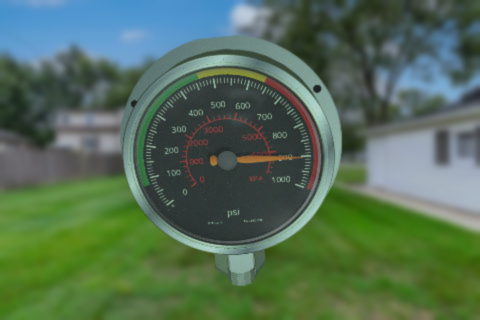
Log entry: 900 psi
